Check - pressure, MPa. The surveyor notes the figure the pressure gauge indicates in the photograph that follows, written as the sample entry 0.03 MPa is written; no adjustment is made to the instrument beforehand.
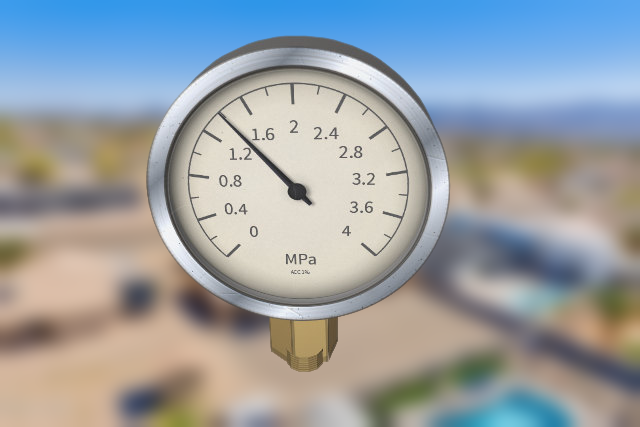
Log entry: 1.4 MPa
